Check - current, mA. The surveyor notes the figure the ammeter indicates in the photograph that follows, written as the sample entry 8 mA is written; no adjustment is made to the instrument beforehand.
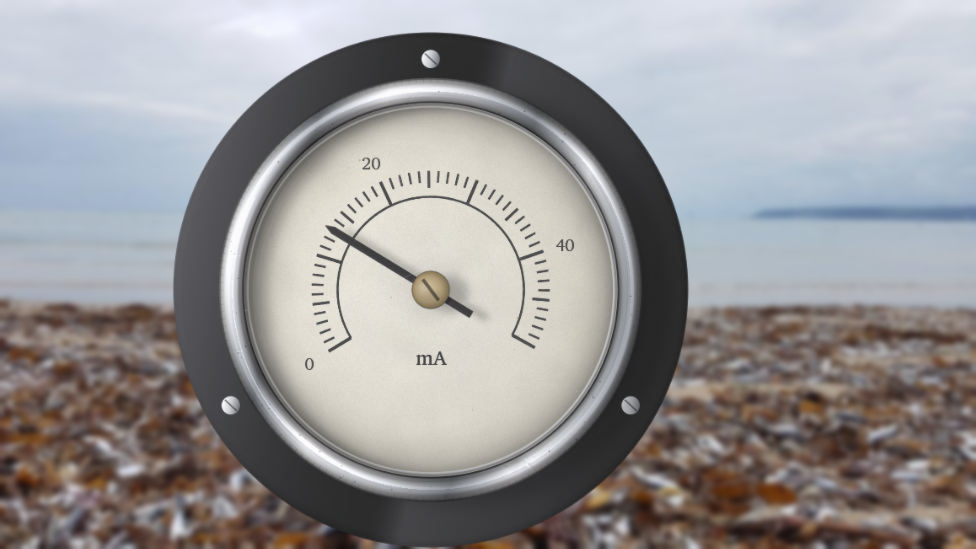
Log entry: 13 mA
